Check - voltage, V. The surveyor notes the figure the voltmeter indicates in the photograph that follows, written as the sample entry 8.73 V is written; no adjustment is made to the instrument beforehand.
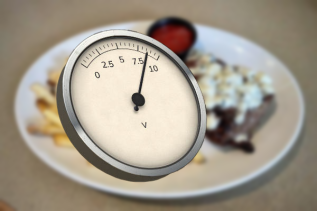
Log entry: 8.5 V
